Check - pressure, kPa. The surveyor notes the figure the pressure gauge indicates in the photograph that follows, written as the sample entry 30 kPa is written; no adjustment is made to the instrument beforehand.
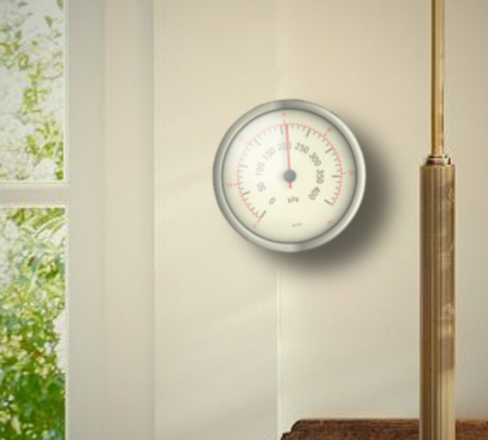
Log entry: 210 kPa
